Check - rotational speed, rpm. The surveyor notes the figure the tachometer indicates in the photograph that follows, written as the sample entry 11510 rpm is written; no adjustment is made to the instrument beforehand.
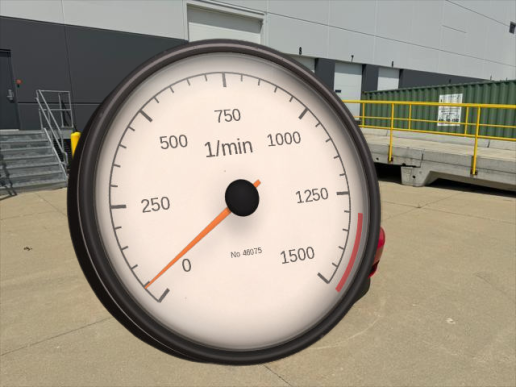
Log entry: 50 rpm
